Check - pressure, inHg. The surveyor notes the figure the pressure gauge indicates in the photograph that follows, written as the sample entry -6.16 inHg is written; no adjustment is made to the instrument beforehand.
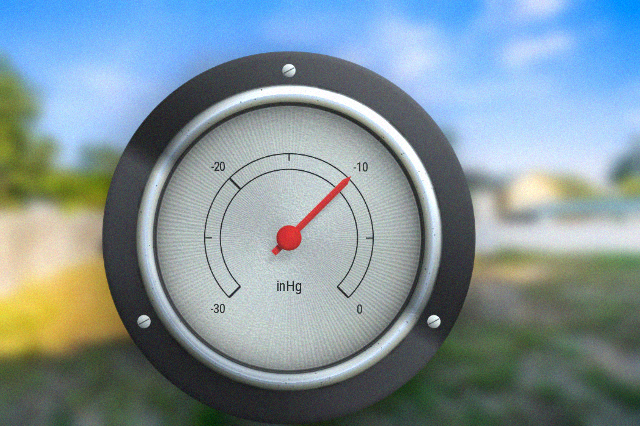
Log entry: -10 inHg
